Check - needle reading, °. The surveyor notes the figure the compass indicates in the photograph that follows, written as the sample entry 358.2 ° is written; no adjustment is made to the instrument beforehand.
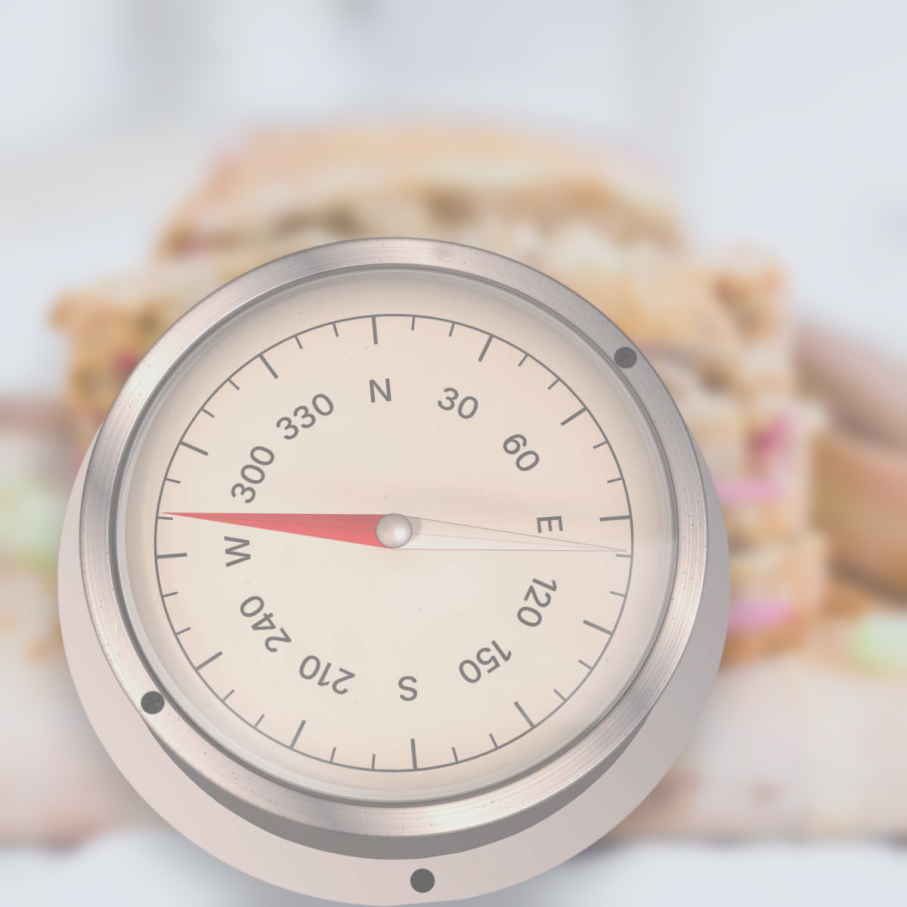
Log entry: 280 °
